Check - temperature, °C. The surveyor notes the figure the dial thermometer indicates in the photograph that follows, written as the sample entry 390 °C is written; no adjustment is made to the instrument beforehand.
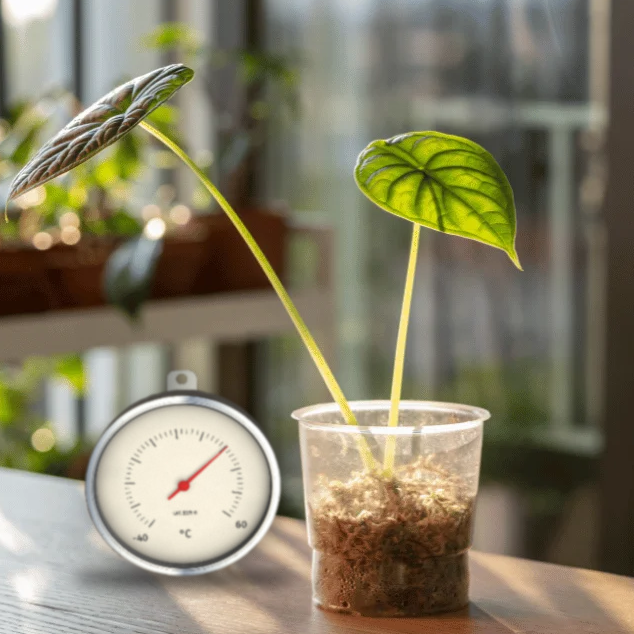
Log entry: 30 °C
